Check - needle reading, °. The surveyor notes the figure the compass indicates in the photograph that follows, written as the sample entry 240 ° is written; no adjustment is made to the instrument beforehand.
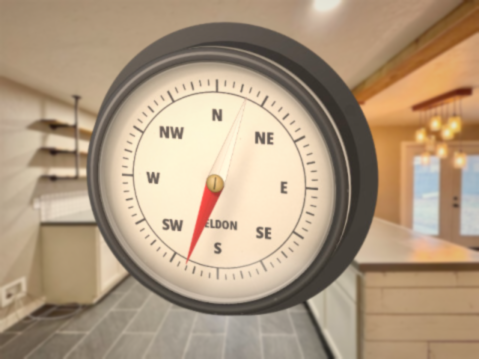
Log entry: 200 °
